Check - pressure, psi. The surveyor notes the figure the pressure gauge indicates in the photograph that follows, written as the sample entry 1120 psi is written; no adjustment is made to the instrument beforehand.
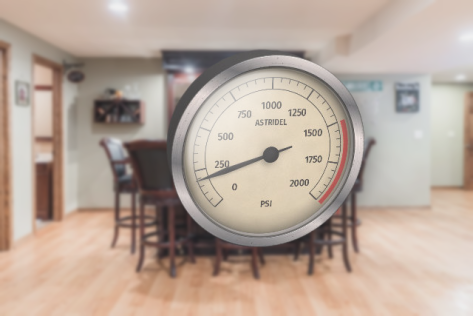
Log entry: 200 psi
